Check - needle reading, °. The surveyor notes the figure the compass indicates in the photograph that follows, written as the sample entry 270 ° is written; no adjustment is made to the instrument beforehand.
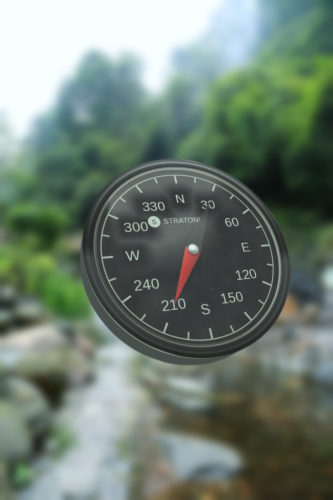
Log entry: 210 °
